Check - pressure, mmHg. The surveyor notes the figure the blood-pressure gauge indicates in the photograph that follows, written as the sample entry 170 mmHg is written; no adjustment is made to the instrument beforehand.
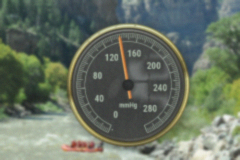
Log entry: 140 mmHg
